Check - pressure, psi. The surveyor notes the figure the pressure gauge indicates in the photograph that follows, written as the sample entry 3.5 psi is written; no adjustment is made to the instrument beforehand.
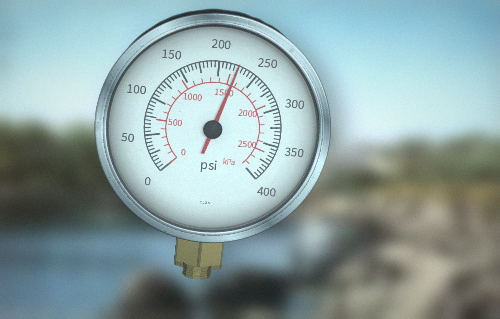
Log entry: 225 psi
